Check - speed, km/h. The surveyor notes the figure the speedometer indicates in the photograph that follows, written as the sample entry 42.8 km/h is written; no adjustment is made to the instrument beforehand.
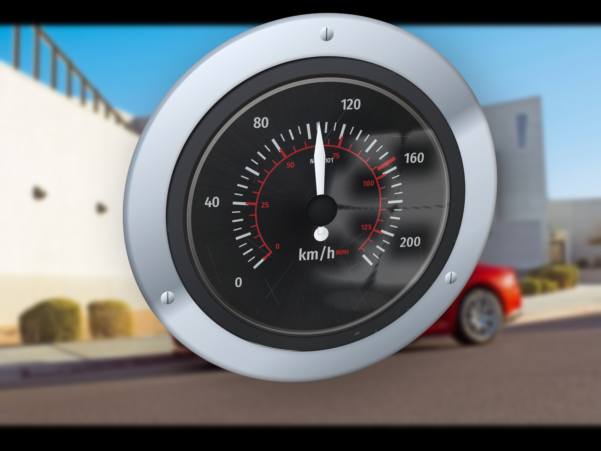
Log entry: 105 km/h
